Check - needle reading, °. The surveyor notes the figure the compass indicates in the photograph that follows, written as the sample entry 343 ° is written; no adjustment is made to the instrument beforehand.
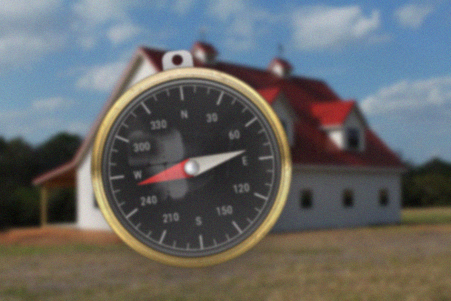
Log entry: 260 °
